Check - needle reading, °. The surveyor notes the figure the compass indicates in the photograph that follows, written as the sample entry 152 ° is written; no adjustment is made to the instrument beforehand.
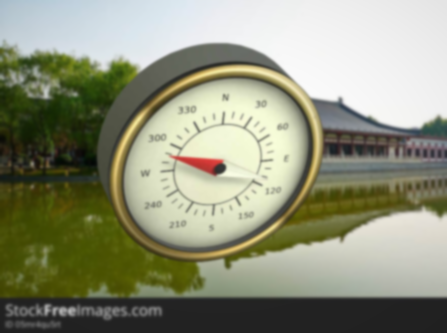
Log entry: 290 °
